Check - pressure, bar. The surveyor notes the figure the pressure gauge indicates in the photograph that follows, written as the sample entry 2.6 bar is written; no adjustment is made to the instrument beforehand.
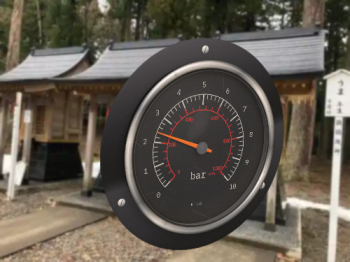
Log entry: 2.4 bar
